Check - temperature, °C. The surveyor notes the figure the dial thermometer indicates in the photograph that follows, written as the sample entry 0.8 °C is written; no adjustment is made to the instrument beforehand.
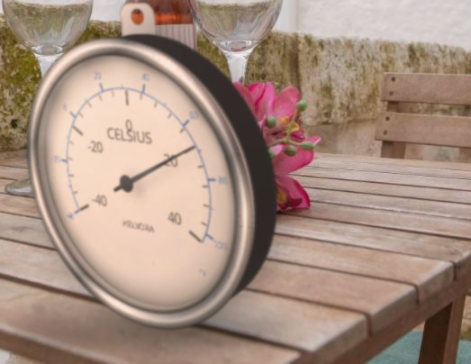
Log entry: 20 °C
